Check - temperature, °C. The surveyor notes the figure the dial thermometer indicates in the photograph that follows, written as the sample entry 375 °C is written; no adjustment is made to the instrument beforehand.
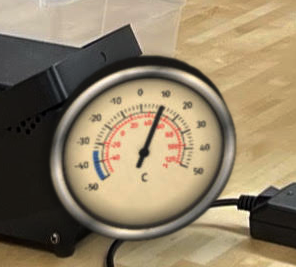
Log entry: 10 °C
